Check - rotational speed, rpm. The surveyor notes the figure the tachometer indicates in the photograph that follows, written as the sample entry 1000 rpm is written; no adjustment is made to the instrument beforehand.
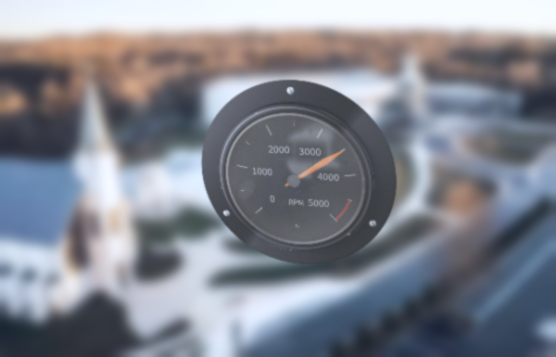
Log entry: 3500 rpm
